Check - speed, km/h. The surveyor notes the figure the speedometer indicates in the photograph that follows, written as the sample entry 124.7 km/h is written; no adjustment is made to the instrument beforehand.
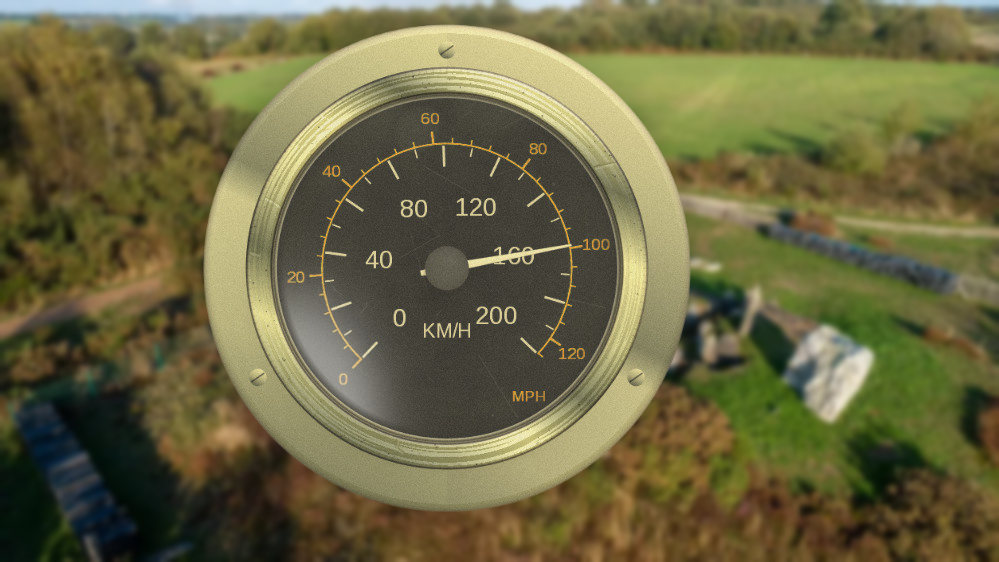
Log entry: 160 km/h
